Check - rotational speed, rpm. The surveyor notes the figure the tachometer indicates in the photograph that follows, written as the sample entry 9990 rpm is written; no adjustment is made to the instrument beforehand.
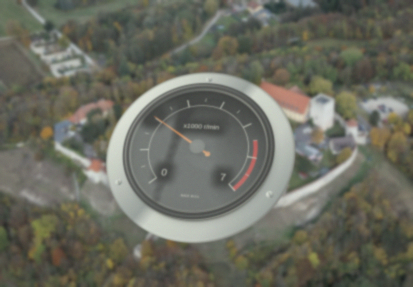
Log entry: 2000 rpm
